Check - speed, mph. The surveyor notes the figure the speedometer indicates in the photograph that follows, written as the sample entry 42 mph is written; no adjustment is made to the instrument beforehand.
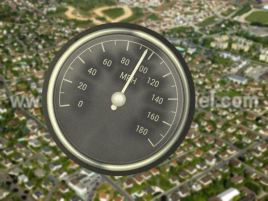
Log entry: 95 mph
